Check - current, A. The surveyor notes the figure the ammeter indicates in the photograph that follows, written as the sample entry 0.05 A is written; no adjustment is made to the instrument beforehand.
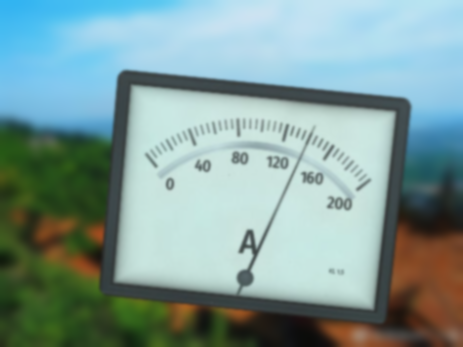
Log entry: 140 A
